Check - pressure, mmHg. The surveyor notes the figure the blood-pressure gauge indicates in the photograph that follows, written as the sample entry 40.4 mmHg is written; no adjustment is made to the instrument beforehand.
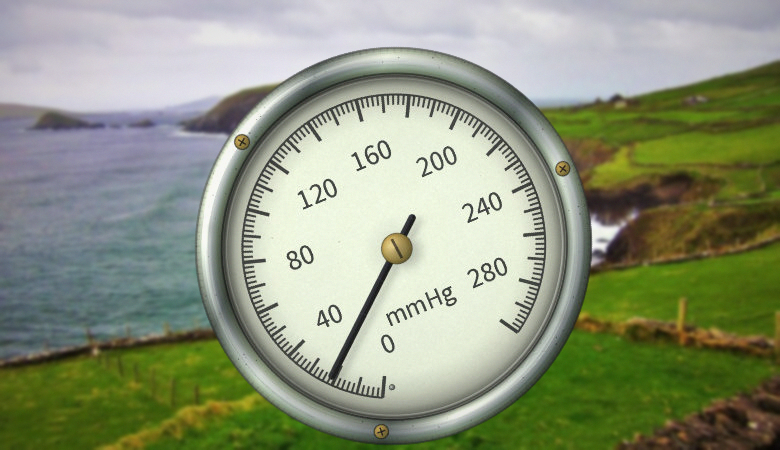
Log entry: 22 mmHg
